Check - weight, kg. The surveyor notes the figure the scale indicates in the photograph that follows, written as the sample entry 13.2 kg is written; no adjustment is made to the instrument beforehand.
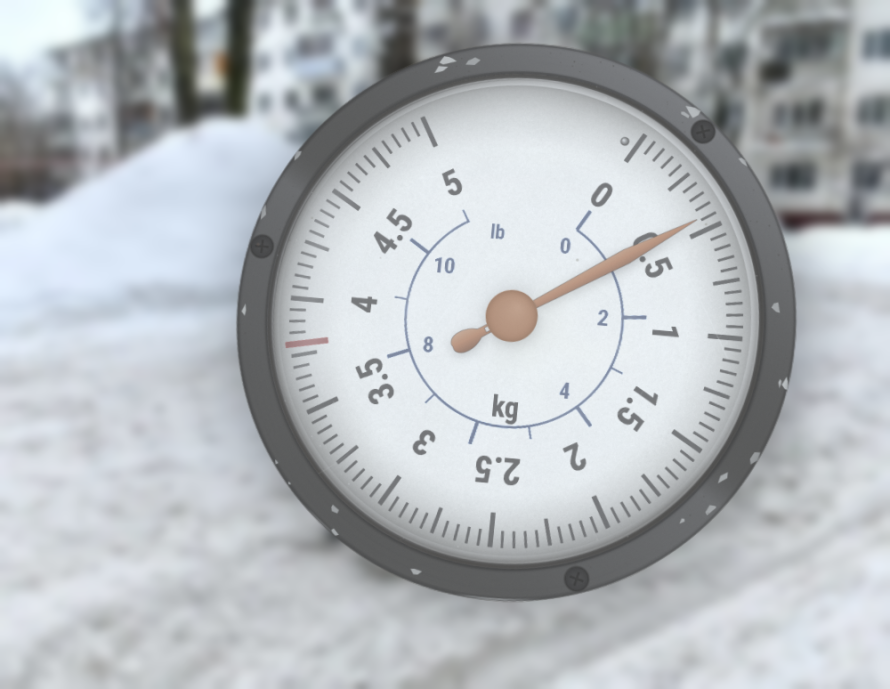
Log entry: 0.45 kg
